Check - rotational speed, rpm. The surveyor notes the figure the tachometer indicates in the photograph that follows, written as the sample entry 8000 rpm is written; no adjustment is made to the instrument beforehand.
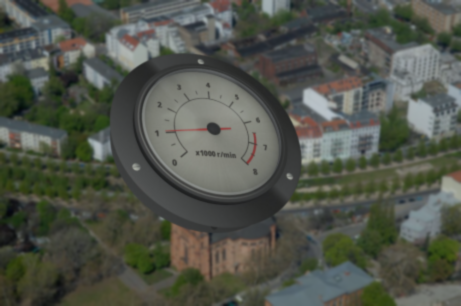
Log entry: 1000 rpm
